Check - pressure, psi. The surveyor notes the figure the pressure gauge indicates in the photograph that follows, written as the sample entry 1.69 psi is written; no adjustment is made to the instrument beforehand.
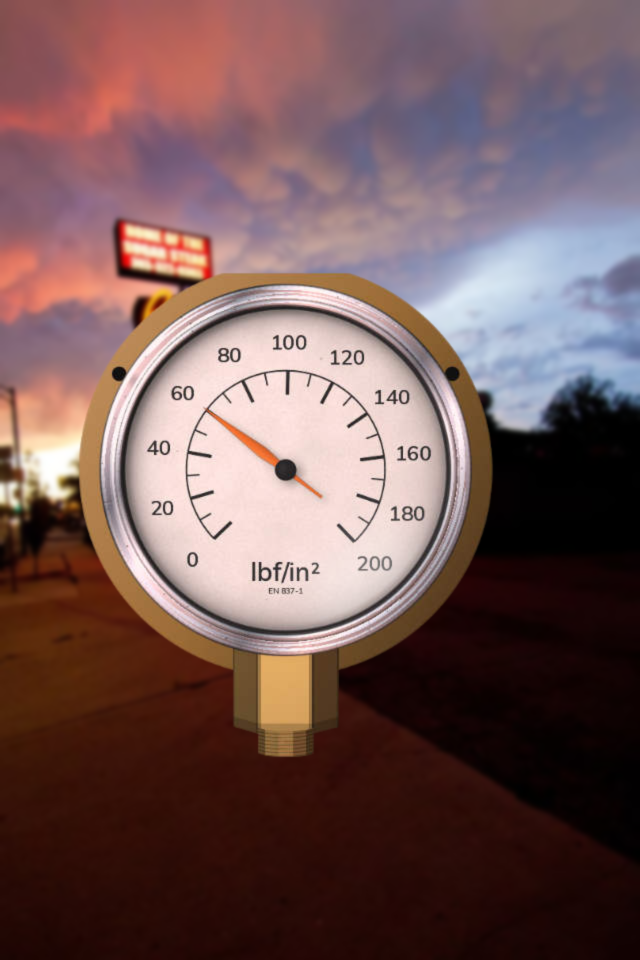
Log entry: 60 psi
